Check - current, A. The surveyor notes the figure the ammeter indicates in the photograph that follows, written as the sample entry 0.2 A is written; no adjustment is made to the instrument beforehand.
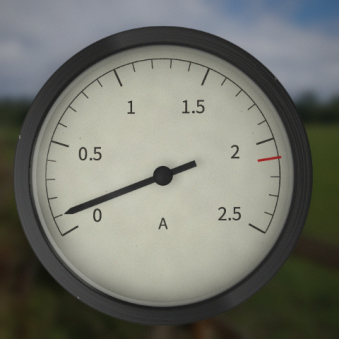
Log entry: 0.1 A
